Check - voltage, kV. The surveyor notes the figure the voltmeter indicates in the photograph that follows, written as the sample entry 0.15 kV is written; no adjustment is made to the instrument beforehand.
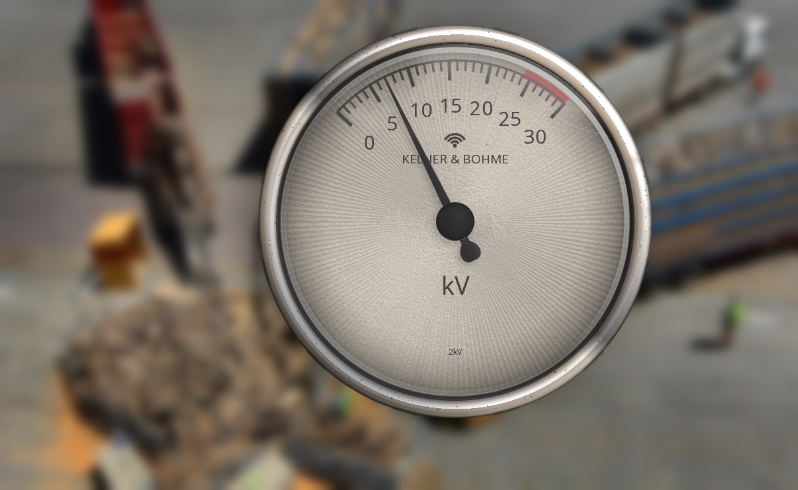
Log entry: 7 kV
